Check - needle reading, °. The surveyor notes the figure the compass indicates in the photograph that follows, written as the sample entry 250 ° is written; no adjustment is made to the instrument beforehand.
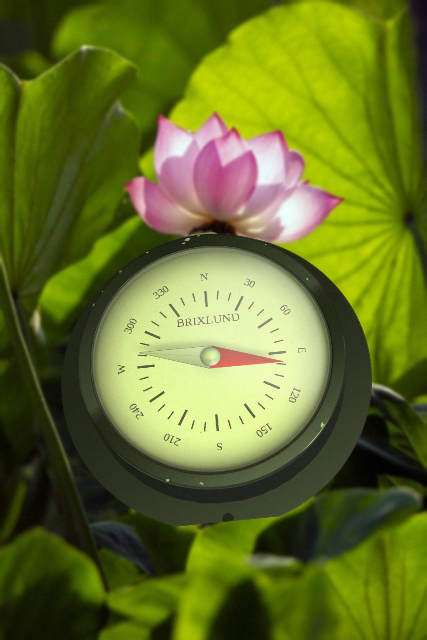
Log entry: 100 °
